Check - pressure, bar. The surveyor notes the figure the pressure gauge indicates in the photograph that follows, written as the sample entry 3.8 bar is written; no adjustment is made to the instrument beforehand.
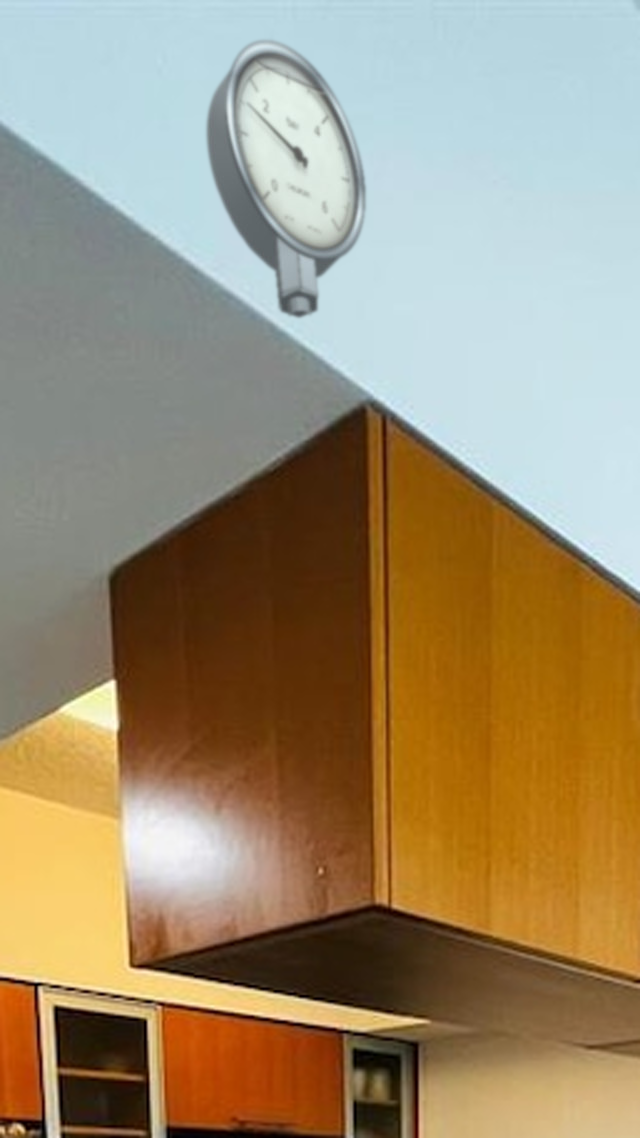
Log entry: 1.5 bar
